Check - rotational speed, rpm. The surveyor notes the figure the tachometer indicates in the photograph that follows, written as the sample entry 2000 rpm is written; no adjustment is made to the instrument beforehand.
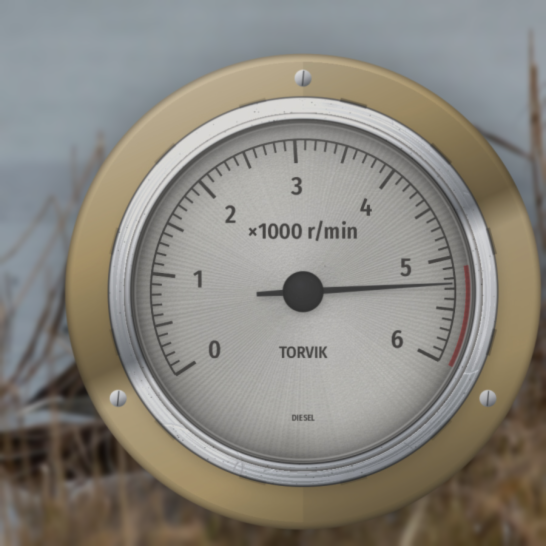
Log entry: 5250 rpm
